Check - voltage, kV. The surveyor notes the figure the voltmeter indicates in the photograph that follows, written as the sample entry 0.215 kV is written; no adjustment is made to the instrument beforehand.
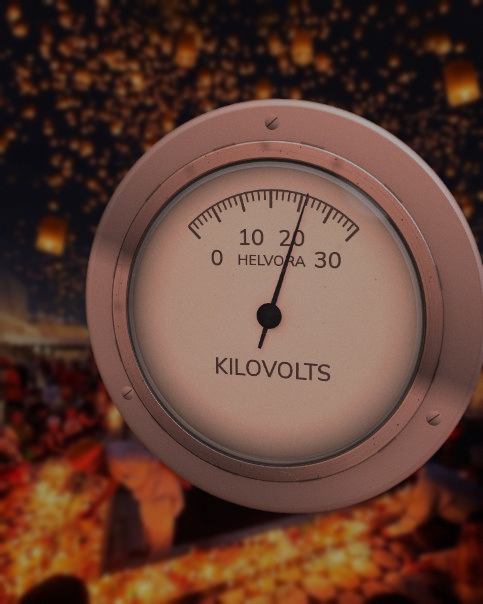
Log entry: 21 kV
